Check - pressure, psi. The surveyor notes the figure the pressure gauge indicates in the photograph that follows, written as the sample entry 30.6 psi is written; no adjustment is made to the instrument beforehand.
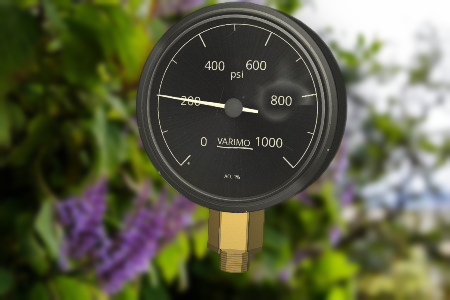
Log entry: 200 psi
